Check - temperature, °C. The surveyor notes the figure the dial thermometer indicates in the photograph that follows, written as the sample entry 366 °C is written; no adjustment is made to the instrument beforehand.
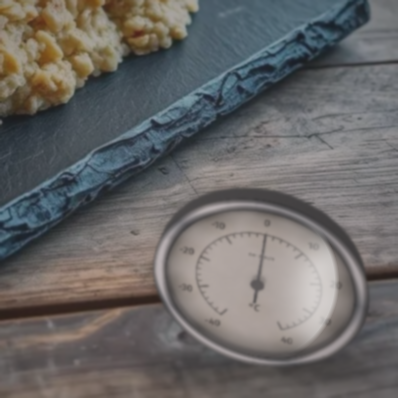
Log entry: 0 °C
